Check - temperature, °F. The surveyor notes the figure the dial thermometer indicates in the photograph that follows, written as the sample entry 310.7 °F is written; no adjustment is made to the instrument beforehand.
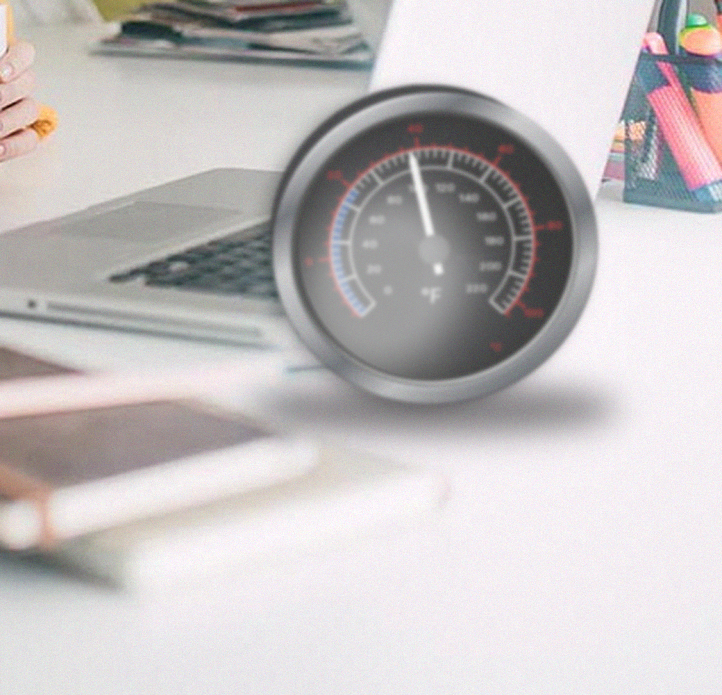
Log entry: 100 °F
